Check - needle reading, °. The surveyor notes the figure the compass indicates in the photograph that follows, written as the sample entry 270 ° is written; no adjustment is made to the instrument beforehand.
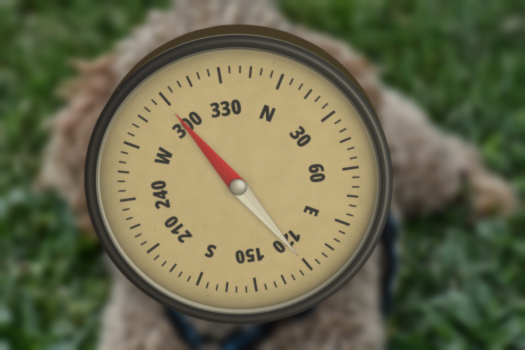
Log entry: 300 °
